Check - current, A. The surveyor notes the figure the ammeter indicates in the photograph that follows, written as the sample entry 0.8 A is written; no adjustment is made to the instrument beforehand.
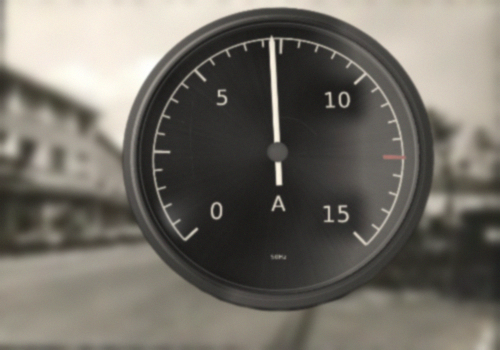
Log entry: 7.25 A
